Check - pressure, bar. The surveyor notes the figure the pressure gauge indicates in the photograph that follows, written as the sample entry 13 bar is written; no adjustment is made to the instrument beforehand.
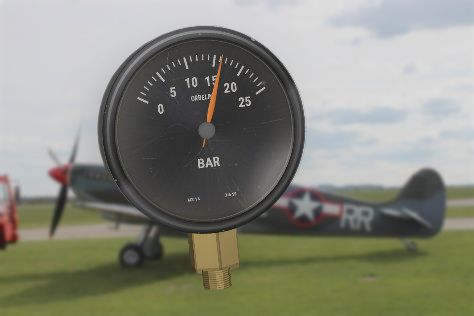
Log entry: 16 bar
